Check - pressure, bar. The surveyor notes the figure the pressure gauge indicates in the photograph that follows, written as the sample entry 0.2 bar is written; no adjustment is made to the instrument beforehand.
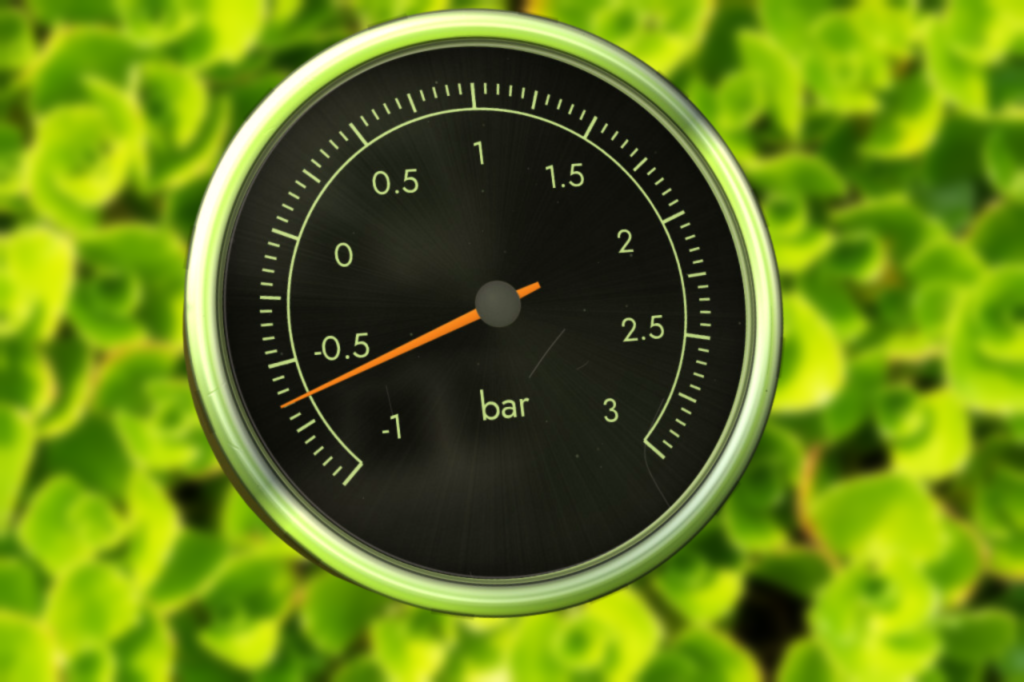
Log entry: -0.65 bar
